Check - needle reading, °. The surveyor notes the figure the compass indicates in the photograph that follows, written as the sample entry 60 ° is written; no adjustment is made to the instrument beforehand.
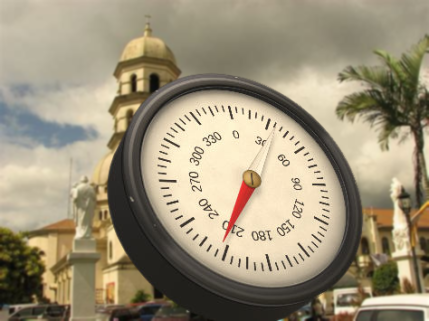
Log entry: 215 °
